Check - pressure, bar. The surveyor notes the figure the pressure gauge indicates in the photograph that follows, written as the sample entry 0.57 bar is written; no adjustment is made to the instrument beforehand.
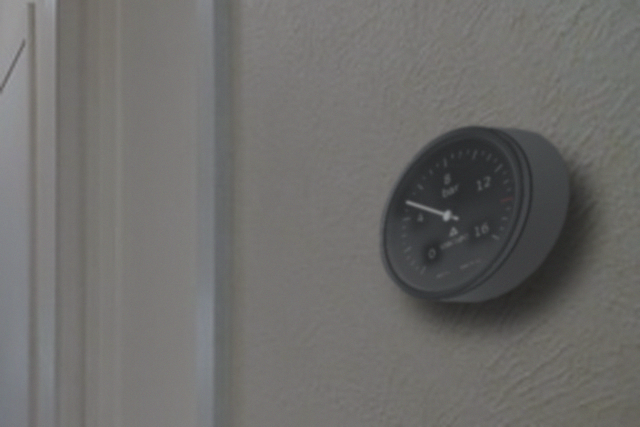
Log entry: 5 bar
